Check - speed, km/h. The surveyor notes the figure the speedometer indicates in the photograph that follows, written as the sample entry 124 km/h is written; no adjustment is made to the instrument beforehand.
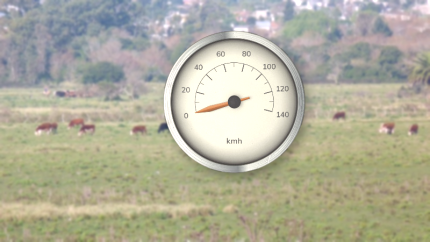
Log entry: 0 km/h
